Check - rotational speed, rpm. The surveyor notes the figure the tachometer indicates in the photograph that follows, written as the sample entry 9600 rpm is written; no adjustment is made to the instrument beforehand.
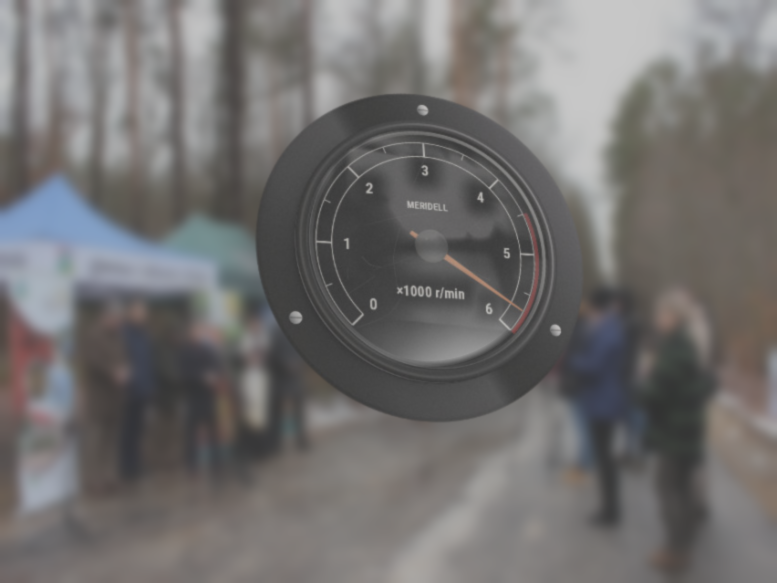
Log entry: 5750 rpm
